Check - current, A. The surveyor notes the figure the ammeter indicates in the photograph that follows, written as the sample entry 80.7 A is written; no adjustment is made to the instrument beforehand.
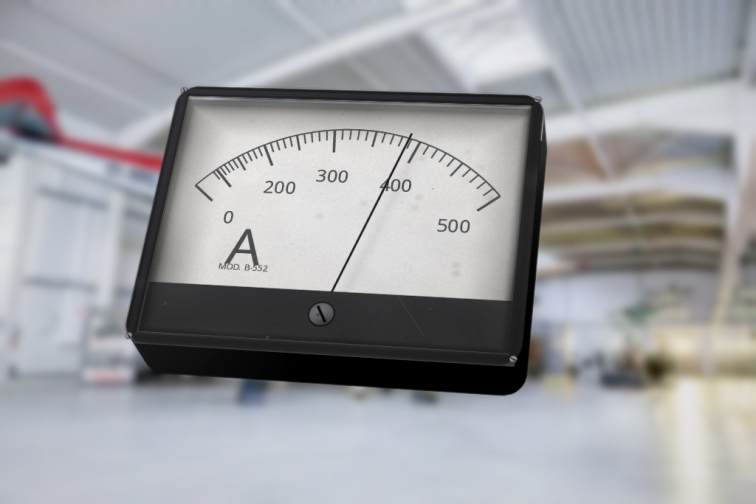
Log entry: 390 A
